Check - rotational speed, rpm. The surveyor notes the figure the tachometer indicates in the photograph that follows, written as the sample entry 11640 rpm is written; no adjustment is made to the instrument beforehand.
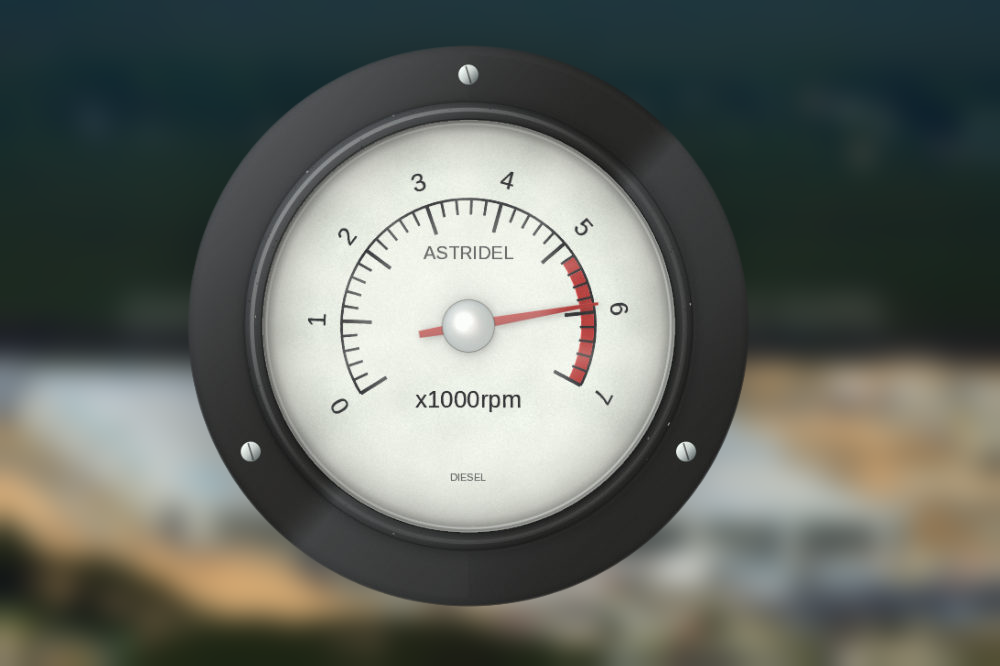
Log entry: 5900 rpm
